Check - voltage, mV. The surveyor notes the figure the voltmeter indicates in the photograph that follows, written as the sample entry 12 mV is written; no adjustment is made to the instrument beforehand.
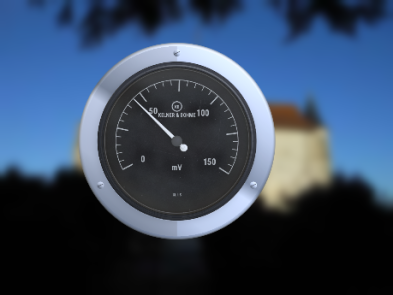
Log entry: 45 mV
